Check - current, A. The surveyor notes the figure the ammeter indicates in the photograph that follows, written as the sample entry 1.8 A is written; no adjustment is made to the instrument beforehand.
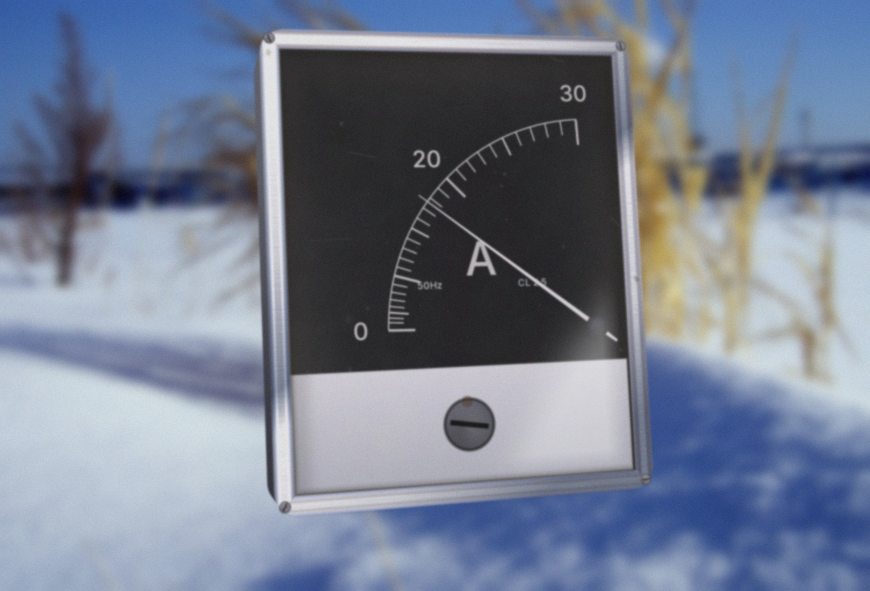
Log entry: 17.5 A
